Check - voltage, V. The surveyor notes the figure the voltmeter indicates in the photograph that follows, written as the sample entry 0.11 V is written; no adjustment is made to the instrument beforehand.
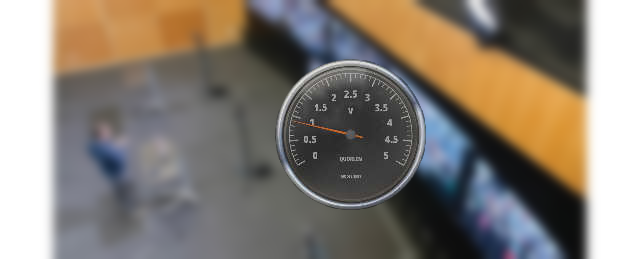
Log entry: 0.9 V
